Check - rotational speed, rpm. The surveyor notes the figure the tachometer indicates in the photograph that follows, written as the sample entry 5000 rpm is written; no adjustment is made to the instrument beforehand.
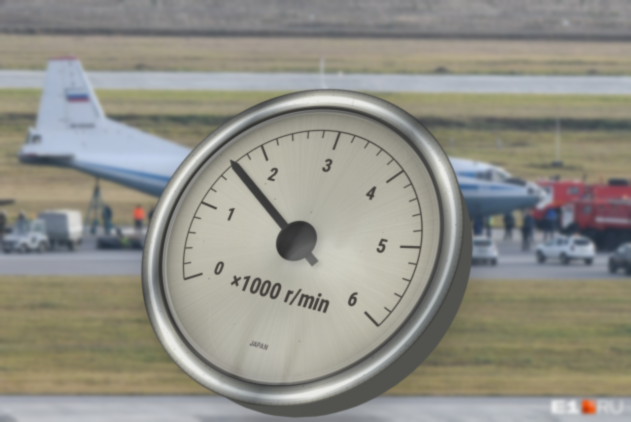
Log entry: 1600 rpm
